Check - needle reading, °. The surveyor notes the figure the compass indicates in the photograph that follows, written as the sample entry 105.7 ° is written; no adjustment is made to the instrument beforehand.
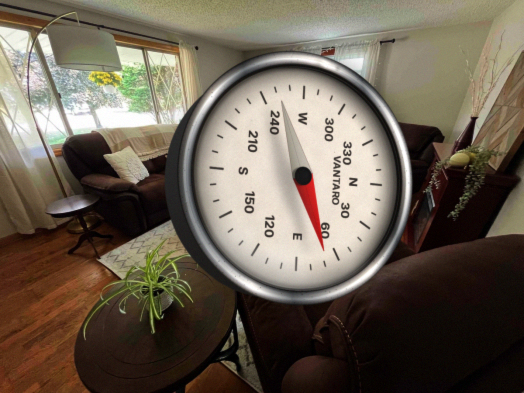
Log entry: 70 °
